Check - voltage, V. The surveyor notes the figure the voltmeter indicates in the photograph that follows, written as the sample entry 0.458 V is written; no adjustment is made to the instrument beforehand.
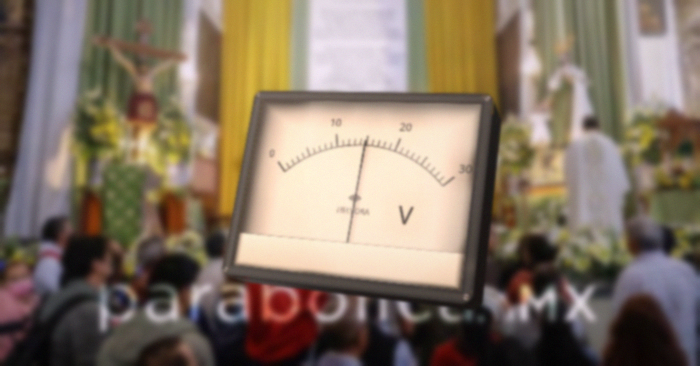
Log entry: 15 V
